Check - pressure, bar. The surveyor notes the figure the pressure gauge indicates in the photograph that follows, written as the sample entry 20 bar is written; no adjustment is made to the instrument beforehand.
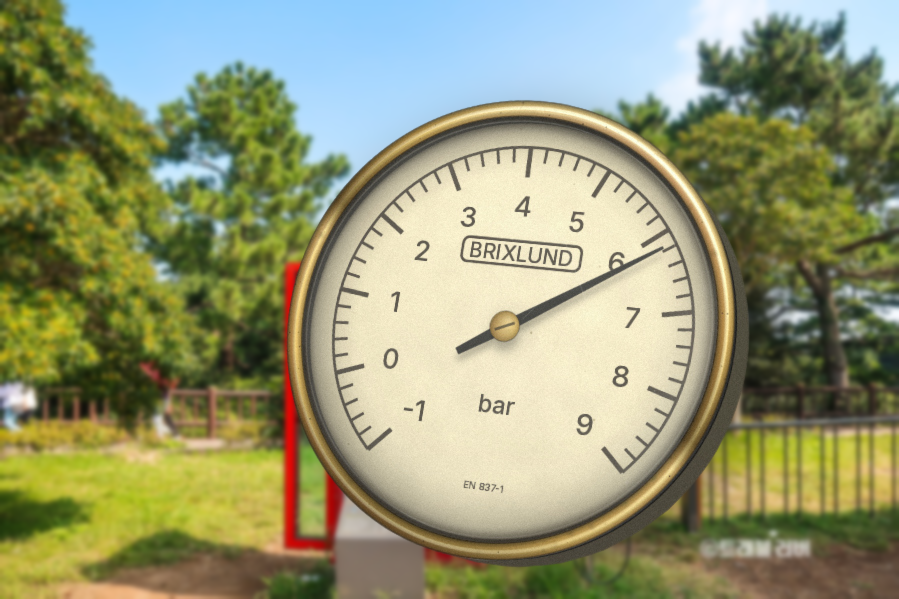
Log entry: 6.2 bar
